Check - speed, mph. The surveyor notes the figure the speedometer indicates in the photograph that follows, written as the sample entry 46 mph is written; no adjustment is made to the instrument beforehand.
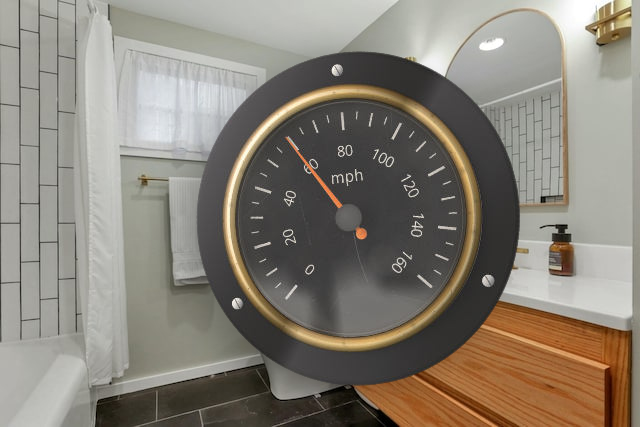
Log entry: 60 mph
